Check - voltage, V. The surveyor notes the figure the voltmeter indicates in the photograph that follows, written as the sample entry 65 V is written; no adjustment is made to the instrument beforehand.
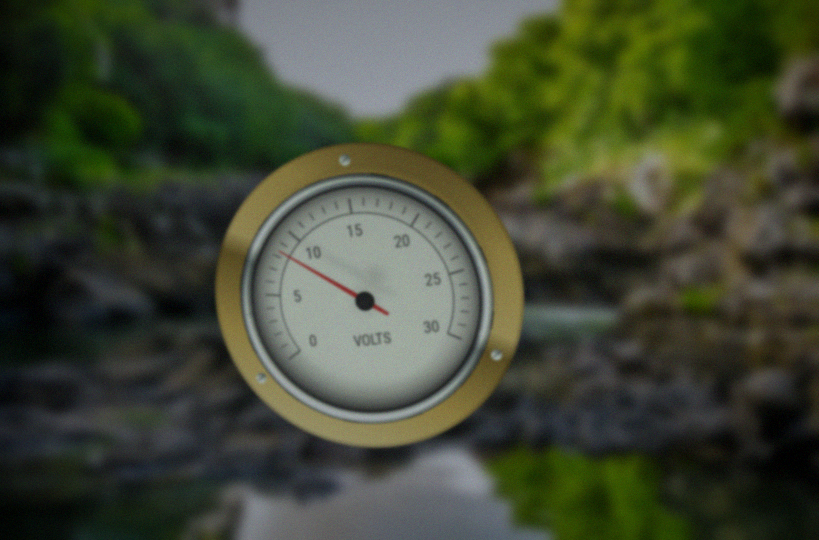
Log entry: 8.5 V
